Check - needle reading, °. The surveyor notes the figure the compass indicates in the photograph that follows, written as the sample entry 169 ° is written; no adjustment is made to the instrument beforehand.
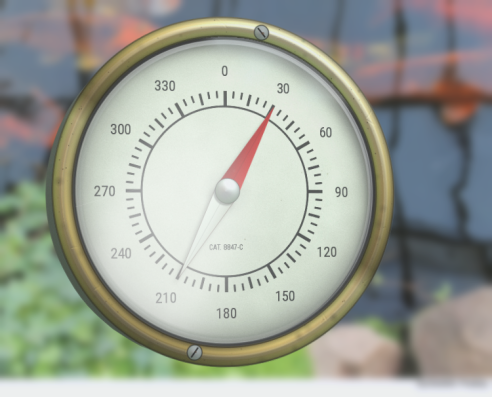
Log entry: 30 °
